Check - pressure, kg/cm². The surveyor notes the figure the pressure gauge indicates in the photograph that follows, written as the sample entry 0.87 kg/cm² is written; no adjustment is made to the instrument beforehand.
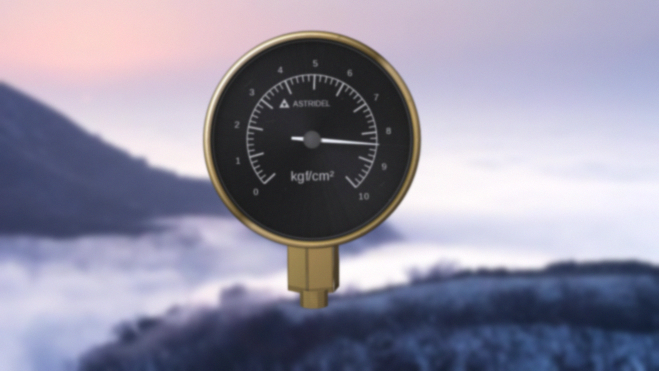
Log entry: 8.4 kg/cm²
